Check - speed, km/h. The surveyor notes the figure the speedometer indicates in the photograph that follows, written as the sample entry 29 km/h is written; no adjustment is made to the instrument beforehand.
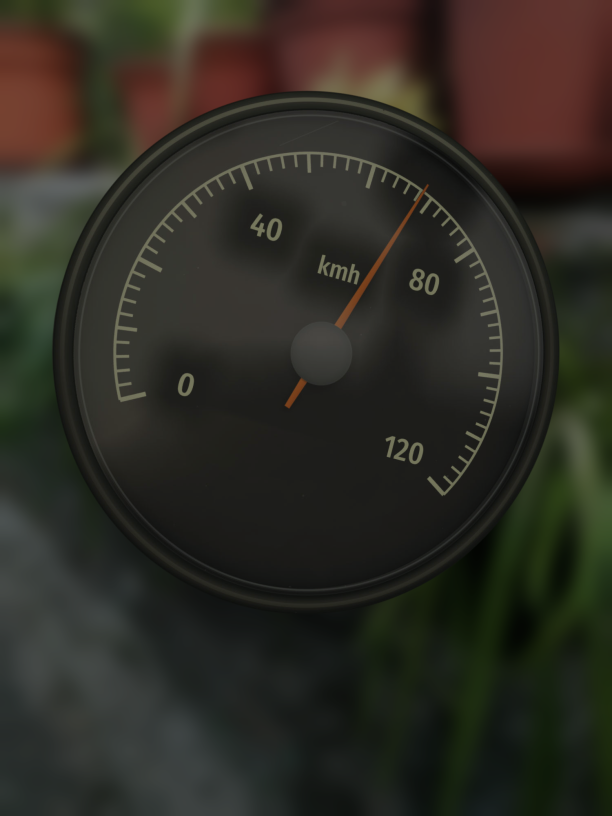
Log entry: 68 km/h
